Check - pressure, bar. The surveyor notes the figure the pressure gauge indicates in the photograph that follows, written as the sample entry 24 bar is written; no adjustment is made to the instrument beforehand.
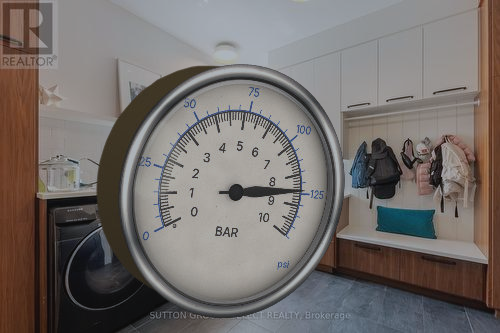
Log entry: 8.5 bar
